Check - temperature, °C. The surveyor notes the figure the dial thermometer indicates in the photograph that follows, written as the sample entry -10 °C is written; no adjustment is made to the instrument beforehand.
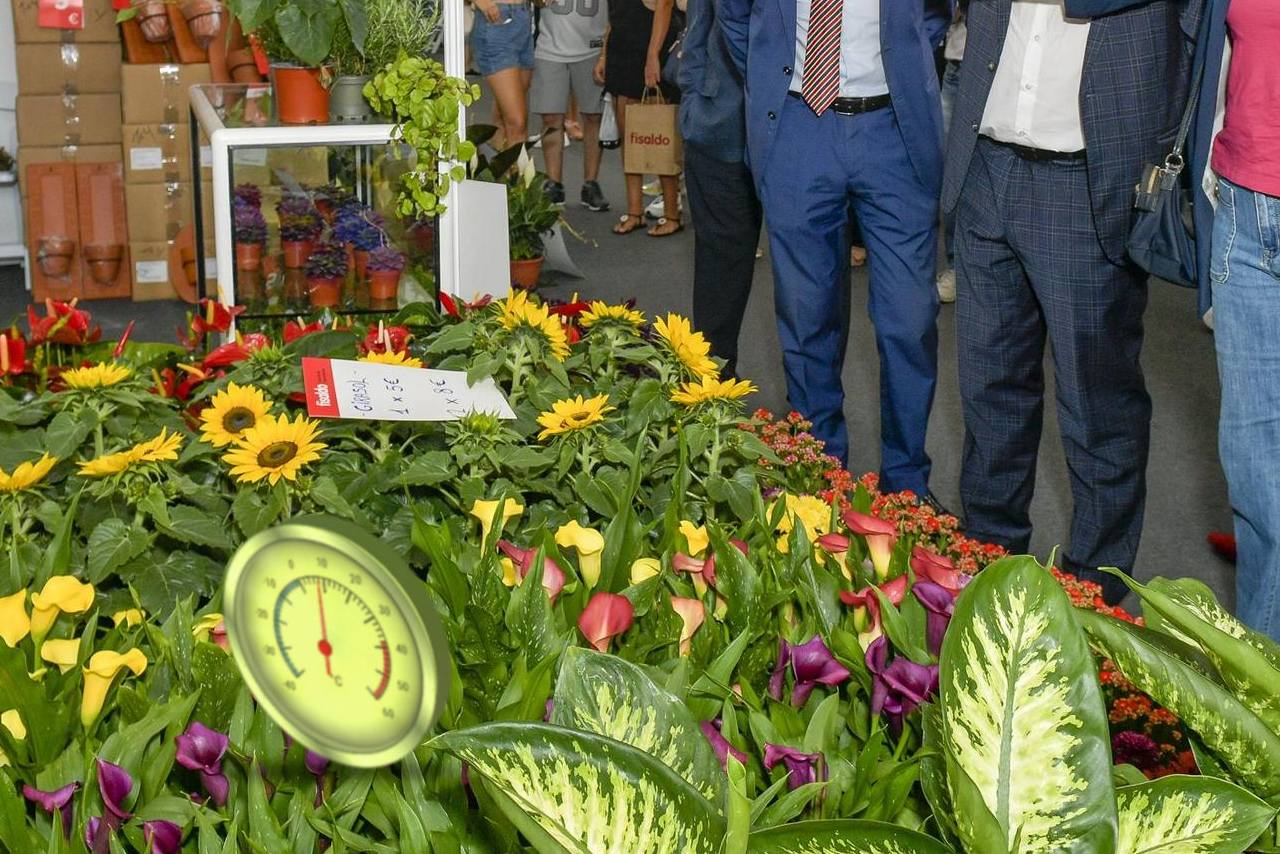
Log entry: 10 °C
